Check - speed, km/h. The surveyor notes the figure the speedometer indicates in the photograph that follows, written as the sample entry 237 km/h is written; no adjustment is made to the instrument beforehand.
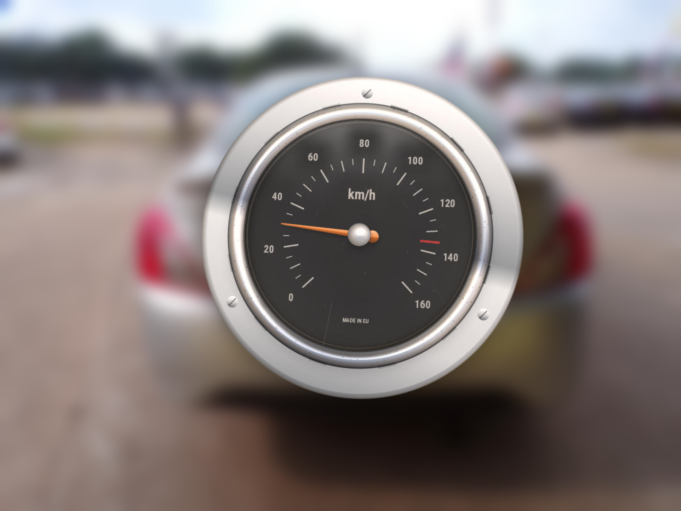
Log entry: 30 km/h
